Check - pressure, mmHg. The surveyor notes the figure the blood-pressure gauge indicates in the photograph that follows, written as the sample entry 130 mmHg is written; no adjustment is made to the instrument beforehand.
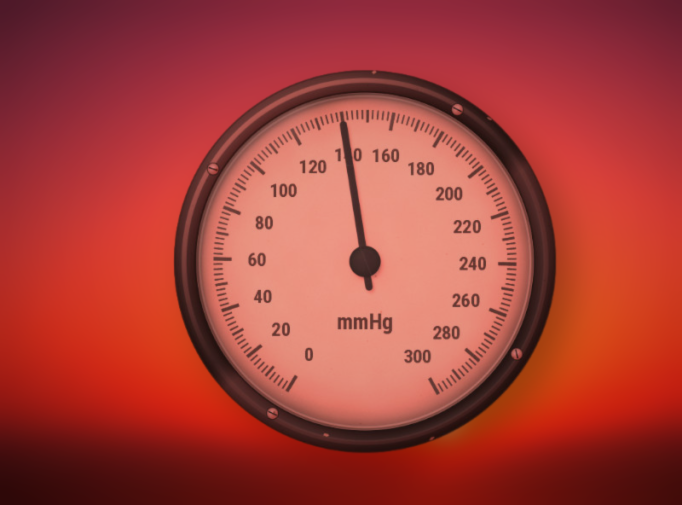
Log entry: 140 mmHg
